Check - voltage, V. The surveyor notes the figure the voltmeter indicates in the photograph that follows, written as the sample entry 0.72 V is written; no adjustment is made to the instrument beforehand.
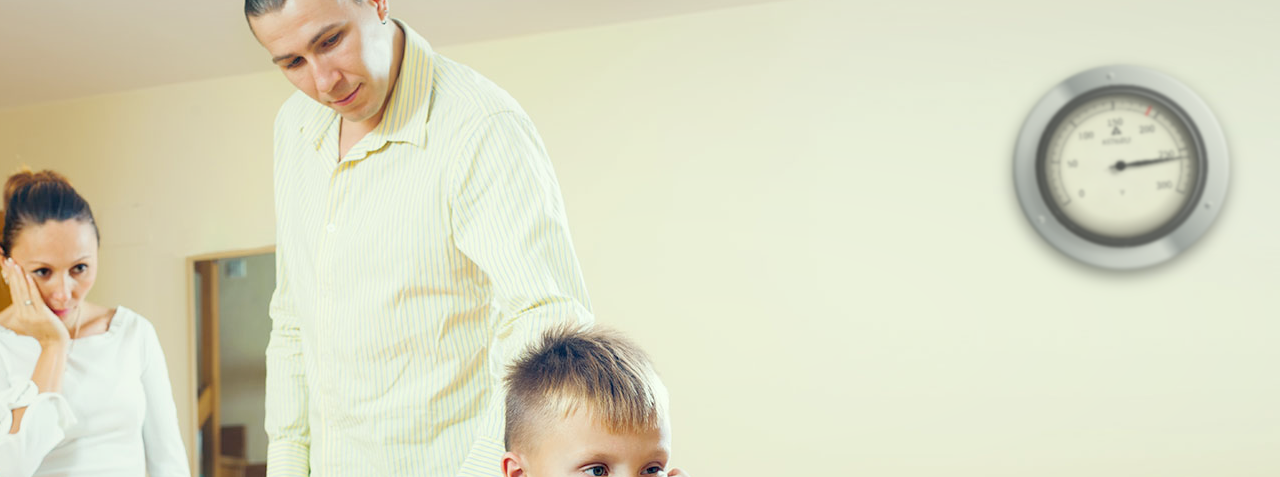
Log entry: 260 V
